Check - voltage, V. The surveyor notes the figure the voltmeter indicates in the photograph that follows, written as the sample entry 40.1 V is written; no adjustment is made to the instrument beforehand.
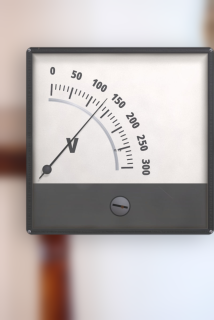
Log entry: 130 V
